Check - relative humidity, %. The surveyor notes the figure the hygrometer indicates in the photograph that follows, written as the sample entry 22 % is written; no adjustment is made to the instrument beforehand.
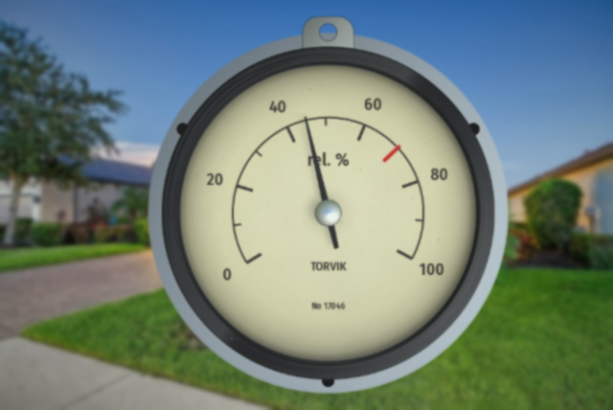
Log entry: 45 %
